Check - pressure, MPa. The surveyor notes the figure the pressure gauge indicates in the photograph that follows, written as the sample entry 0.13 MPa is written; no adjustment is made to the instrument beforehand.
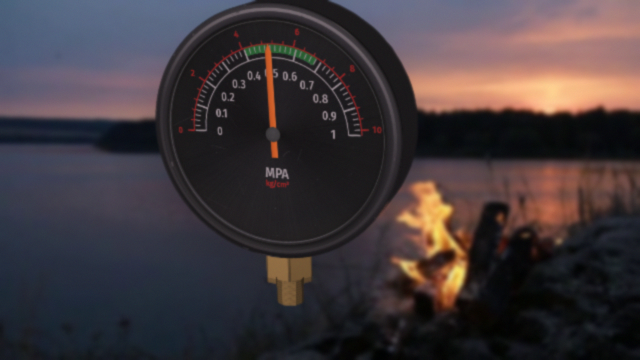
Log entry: 0.5 MPa
